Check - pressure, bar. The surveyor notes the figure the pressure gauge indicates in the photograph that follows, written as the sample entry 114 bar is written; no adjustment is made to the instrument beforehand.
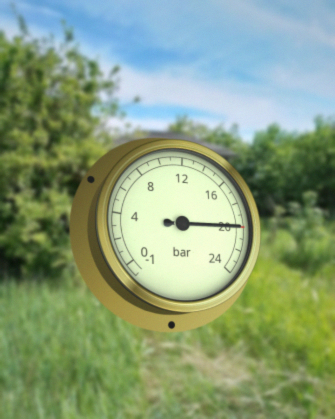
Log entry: 20 bar
